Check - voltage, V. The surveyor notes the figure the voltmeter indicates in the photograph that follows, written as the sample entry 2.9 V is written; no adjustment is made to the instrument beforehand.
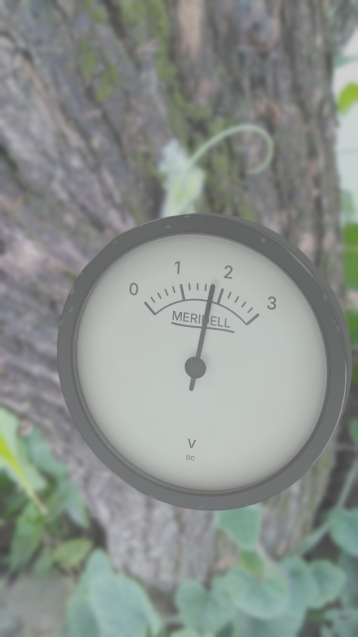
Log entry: 1.8 V
